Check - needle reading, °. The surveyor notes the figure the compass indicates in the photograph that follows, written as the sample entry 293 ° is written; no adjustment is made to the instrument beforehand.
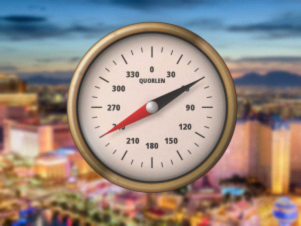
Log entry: 240 °
